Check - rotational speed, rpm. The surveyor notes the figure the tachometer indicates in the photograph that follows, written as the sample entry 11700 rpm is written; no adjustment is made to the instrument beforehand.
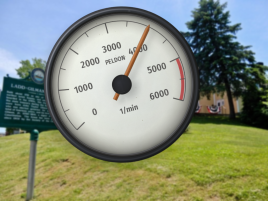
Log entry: 4000 rpm
